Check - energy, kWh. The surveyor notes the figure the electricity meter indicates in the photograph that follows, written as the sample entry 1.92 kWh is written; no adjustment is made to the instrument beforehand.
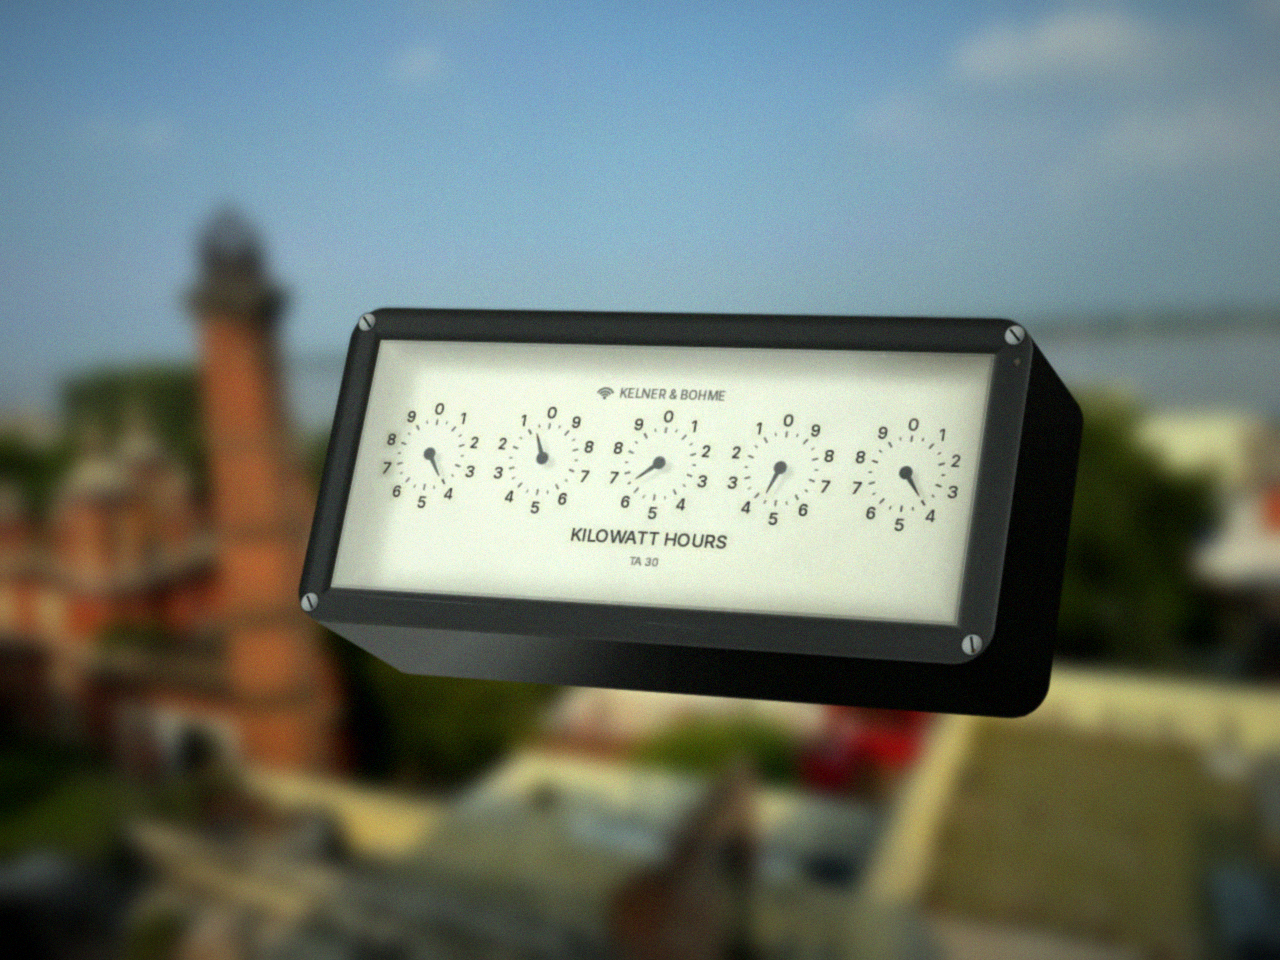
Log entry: 40644 kWh
